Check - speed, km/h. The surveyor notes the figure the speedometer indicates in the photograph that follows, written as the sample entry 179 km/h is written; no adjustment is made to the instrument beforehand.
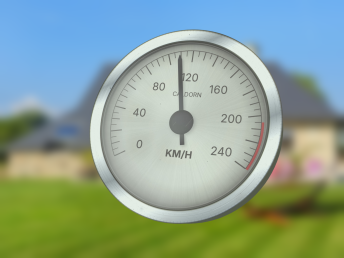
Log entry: 110 km/h
